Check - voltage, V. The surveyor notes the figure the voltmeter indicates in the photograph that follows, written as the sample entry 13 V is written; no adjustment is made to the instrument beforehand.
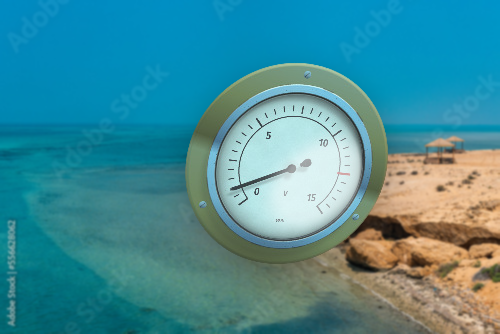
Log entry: 1 V
